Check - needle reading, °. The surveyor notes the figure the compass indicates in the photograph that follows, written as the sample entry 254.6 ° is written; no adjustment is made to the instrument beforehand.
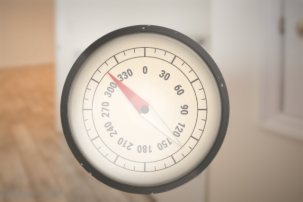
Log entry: 315 °
